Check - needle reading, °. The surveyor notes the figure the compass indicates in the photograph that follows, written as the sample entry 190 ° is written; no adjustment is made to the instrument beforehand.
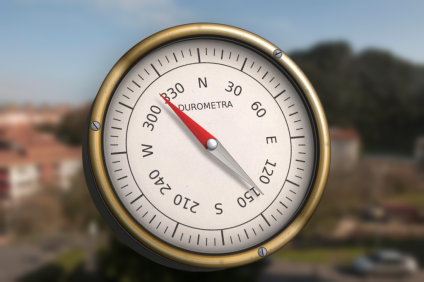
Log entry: 320 °
